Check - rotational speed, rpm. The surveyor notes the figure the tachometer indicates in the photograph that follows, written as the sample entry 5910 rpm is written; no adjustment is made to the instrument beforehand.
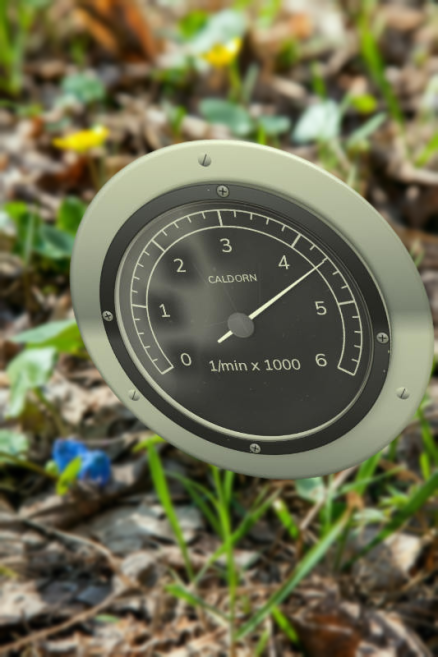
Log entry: 4400 rpm
